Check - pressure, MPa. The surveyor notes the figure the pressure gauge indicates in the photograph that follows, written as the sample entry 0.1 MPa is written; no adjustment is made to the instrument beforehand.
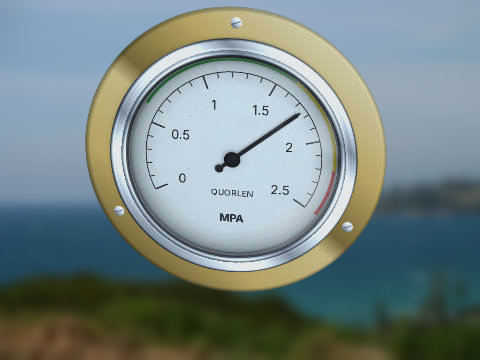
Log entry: 1.75 MPa
